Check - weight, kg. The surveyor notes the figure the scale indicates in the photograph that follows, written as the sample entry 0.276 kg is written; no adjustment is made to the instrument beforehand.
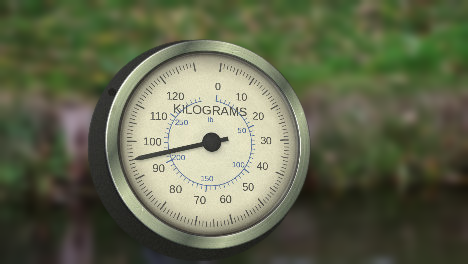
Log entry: 95 kg
